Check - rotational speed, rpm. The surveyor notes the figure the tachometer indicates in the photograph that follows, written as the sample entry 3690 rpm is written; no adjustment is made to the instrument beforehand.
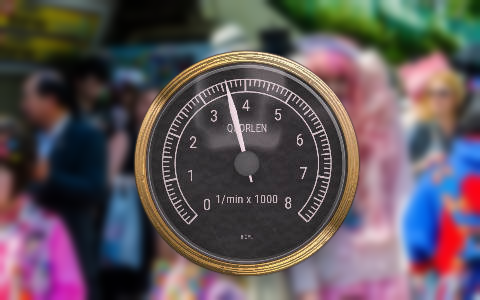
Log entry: 3600 rpm
